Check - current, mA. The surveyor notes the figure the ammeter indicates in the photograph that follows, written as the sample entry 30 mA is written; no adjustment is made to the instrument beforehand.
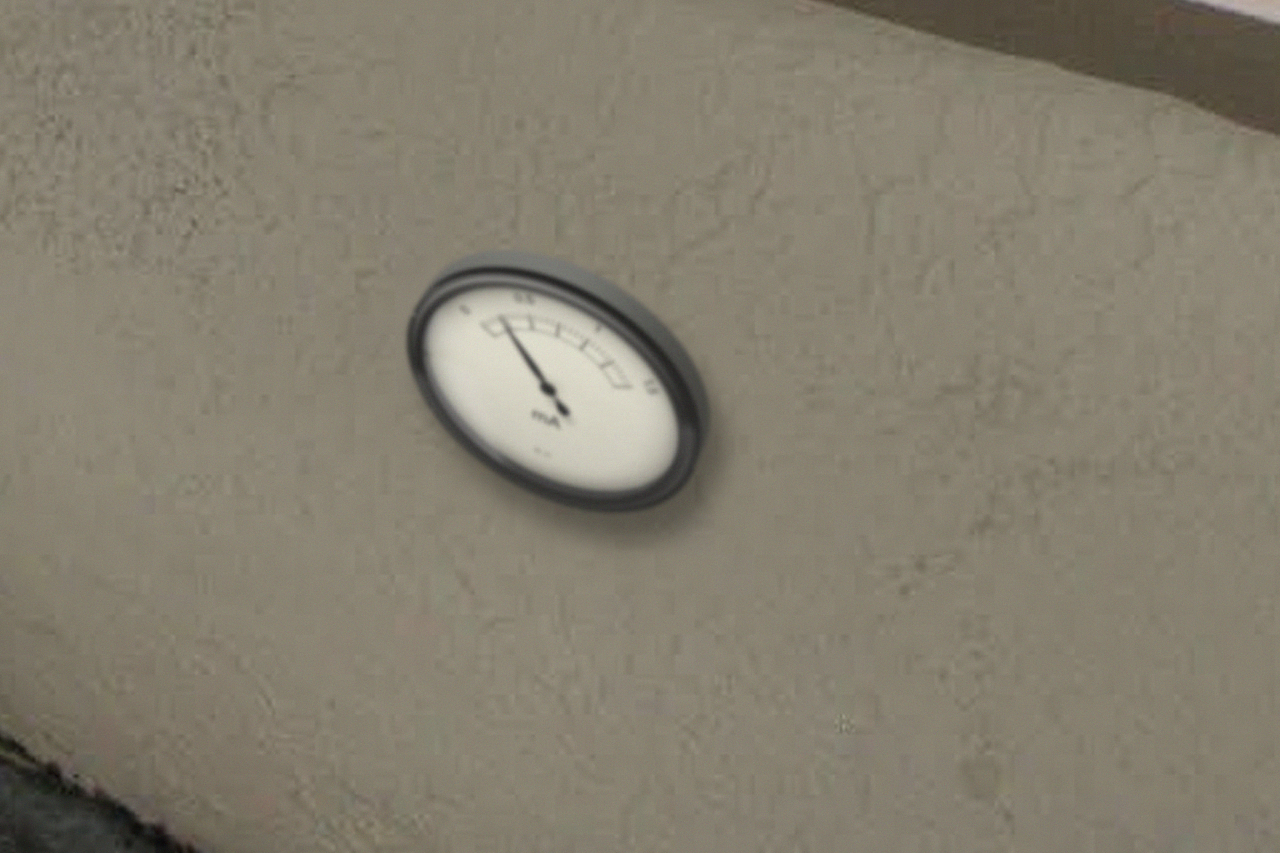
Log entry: 0.25 mA
